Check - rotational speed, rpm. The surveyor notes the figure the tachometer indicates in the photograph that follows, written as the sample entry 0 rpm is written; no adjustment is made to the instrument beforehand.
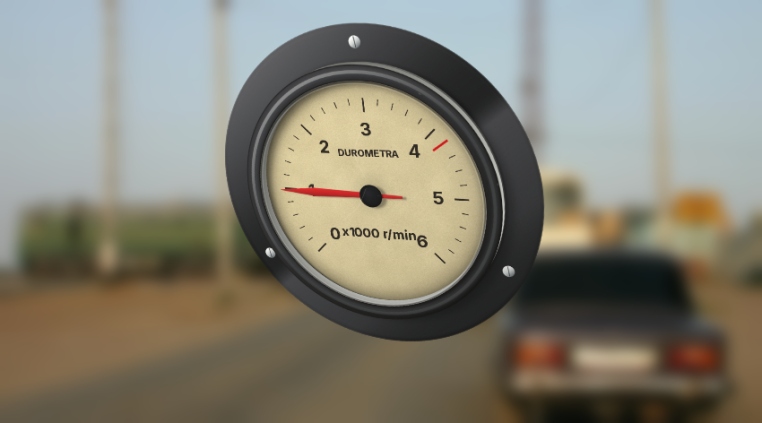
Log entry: 1000 rpm
